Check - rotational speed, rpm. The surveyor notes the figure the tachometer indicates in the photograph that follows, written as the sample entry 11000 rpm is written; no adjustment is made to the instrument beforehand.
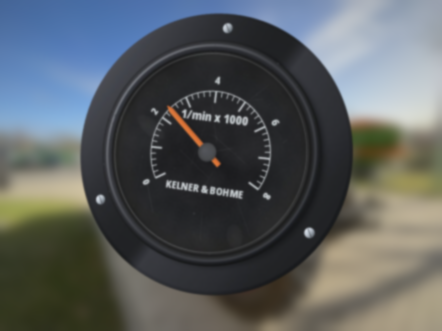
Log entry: 2400 rpm
